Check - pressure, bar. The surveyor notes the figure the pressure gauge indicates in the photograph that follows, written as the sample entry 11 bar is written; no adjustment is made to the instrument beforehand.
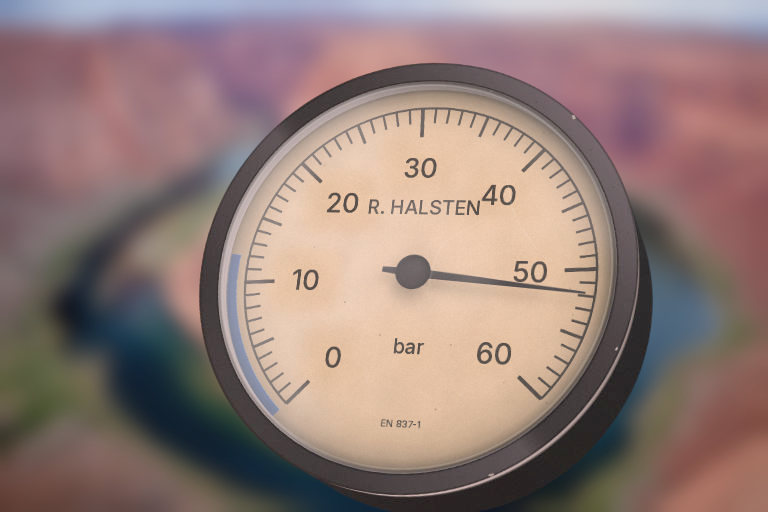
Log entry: 52 bar
